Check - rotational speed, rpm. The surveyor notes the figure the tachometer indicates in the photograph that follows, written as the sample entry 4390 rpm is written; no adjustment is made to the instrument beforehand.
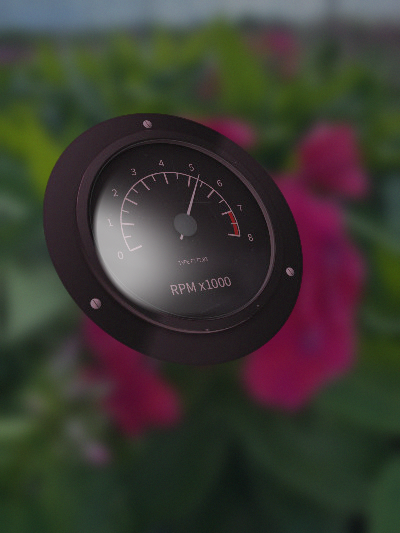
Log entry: 5250 rpm
